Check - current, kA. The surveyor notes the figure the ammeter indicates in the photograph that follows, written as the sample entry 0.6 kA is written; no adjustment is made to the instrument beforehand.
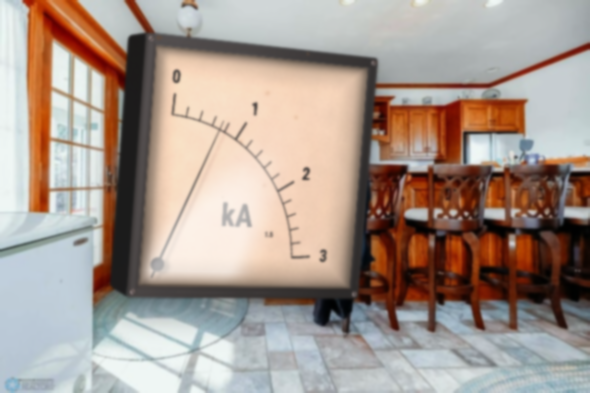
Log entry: 0.7 kA
